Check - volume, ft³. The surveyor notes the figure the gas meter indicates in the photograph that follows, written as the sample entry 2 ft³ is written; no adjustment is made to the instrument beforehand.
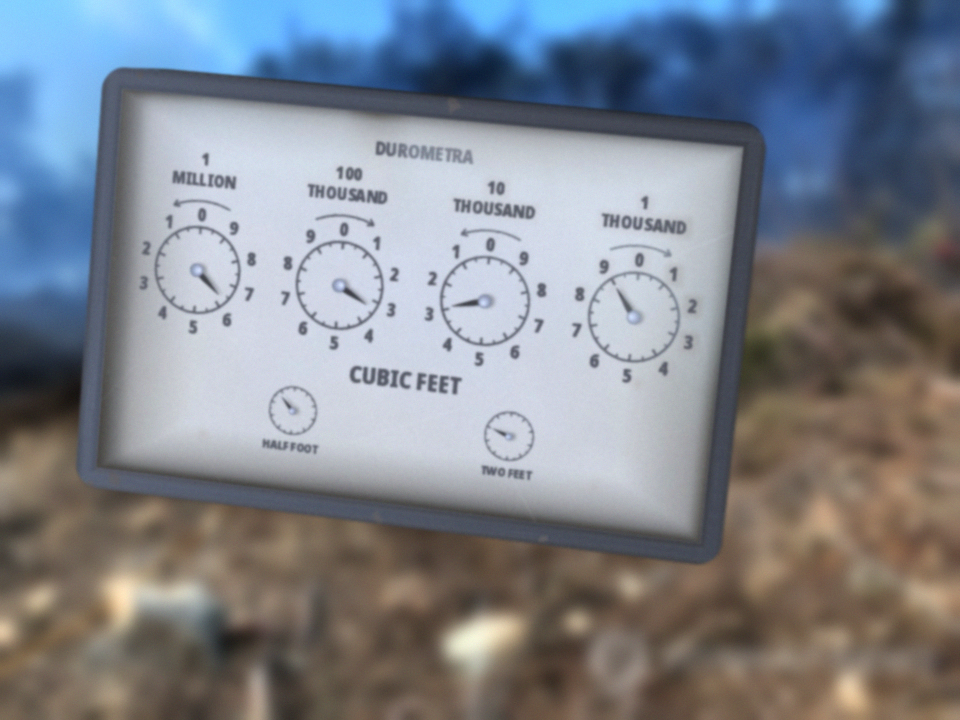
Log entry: 632900 ft³
